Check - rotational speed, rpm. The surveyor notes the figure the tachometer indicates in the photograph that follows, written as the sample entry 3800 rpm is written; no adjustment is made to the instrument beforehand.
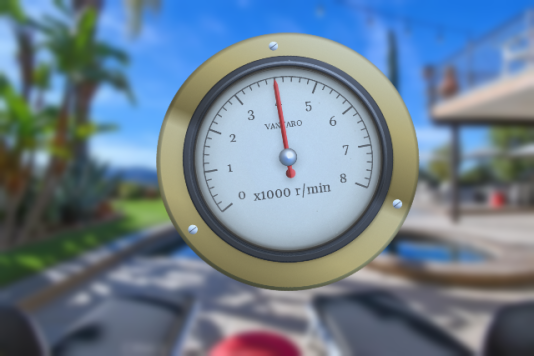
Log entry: 4000 rpm
